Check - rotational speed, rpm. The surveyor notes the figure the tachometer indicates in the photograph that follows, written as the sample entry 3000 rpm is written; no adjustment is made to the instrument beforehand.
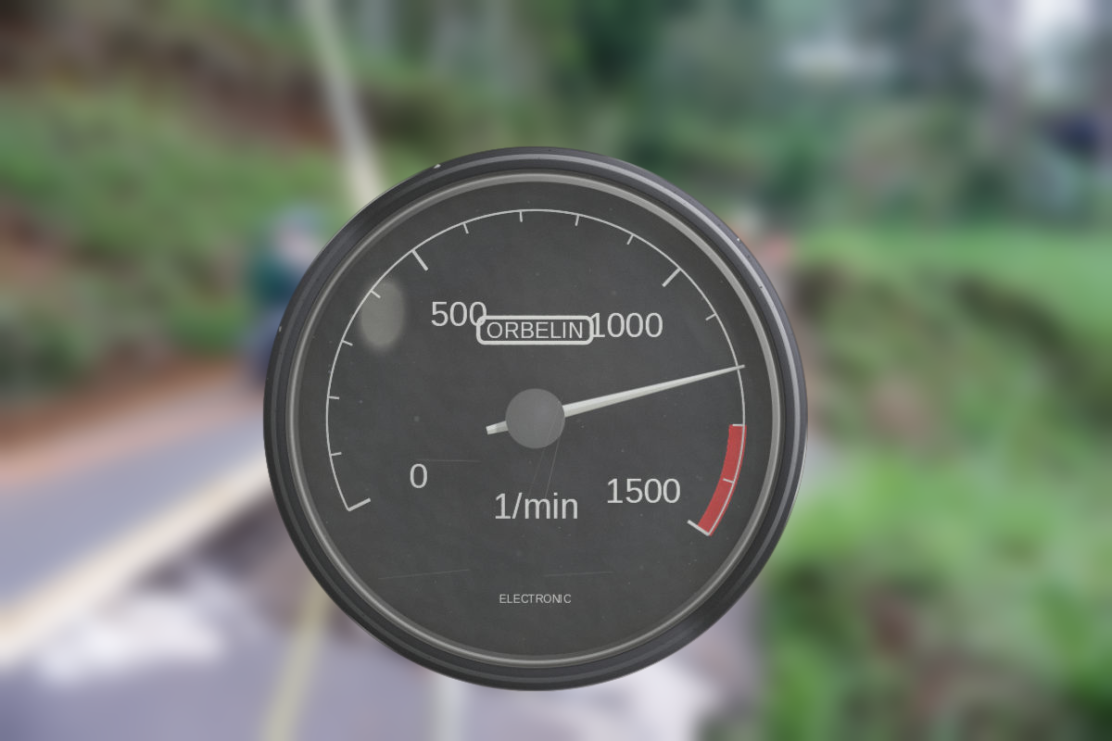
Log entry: 1200 rpm
